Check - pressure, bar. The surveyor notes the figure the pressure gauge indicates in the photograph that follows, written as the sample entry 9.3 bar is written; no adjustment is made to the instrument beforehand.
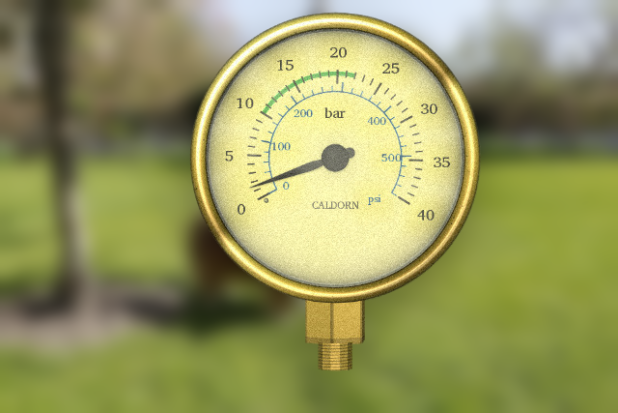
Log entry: 1.5 bar
